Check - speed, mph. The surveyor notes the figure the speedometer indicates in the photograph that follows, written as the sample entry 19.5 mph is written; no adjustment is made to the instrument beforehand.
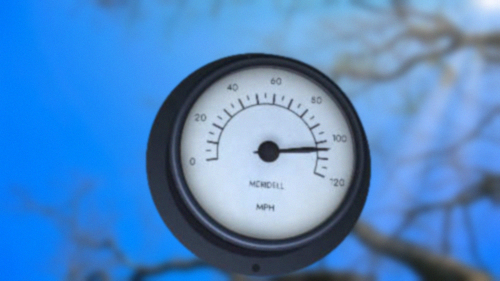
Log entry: 105 mph
